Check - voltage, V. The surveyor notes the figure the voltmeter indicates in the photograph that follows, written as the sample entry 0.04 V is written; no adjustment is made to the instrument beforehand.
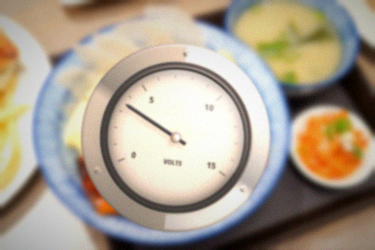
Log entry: 3.5 V
